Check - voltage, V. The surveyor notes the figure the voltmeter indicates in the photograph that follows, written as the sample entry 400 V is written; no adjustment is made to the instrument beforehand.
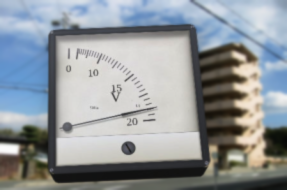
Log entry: 19 V
